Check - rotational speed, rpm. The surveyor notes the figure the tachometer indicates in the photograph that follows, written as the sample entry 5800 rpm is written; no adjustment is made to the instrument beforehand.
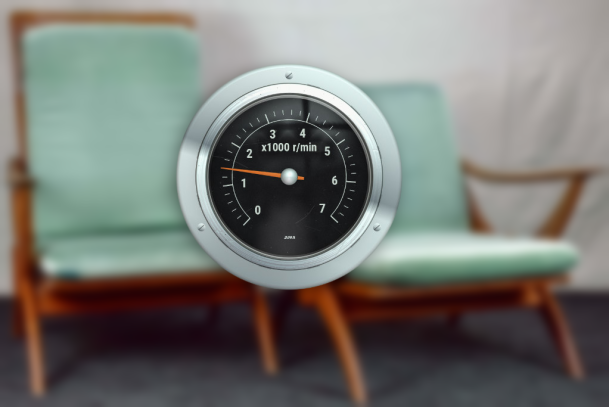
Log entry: 1400 rpm
